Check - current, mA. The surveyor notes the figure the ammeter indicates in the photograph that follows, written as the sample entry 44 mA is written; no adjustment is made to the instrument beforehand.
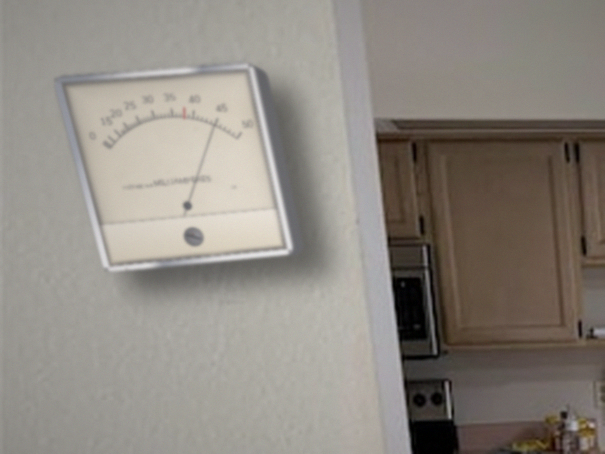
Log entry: 45 mA
